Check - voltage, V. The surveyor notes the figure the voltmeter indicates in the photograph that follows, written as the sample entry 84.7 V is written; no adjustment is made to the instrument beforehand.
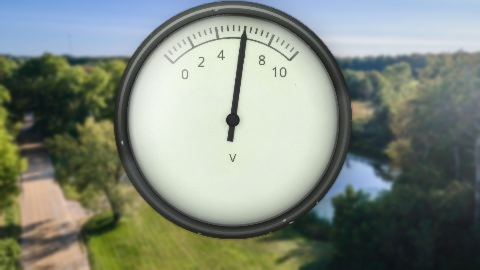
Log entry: 6 V
